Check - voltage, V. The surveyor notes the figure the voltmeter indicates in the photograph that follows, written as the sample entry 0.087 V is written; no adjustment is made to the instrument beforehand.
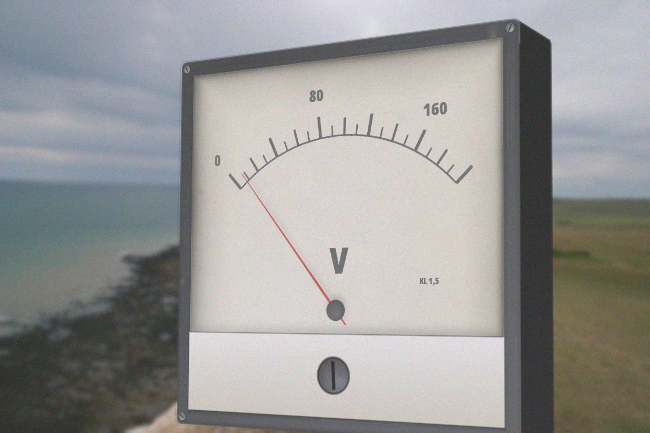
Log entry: 10 V
